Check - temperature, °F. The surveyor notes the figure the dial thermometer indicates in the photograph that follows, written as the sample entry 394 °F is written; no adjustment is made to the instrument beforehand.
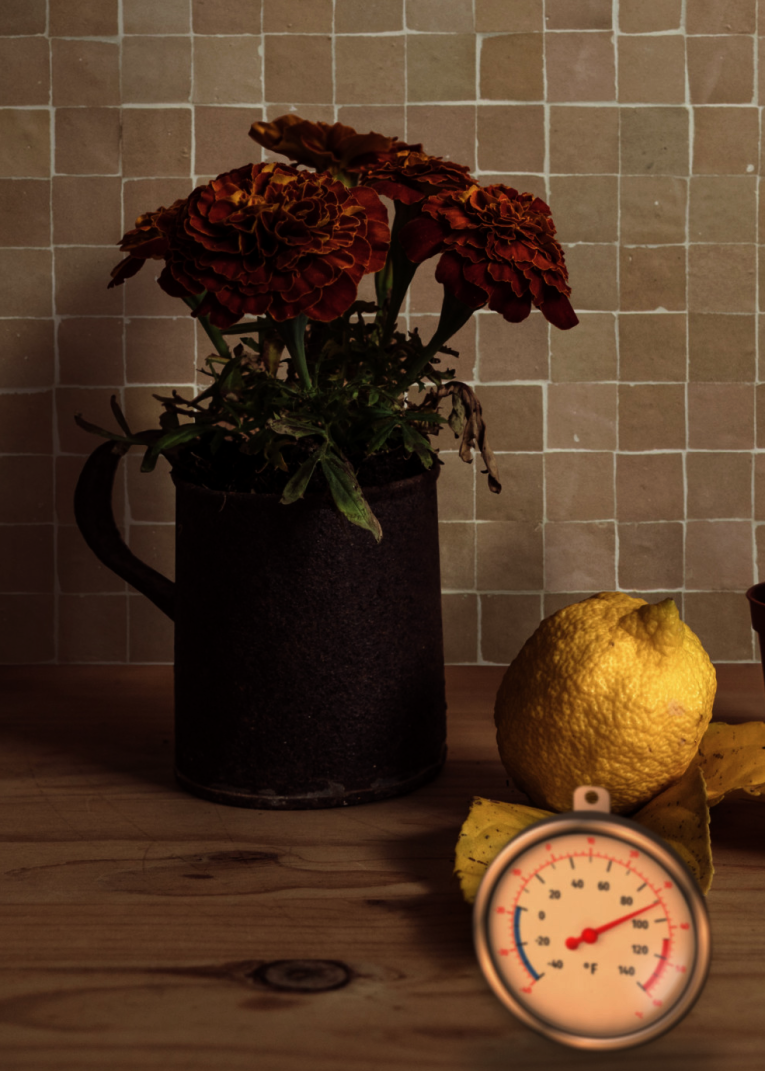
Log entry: 90 °F
